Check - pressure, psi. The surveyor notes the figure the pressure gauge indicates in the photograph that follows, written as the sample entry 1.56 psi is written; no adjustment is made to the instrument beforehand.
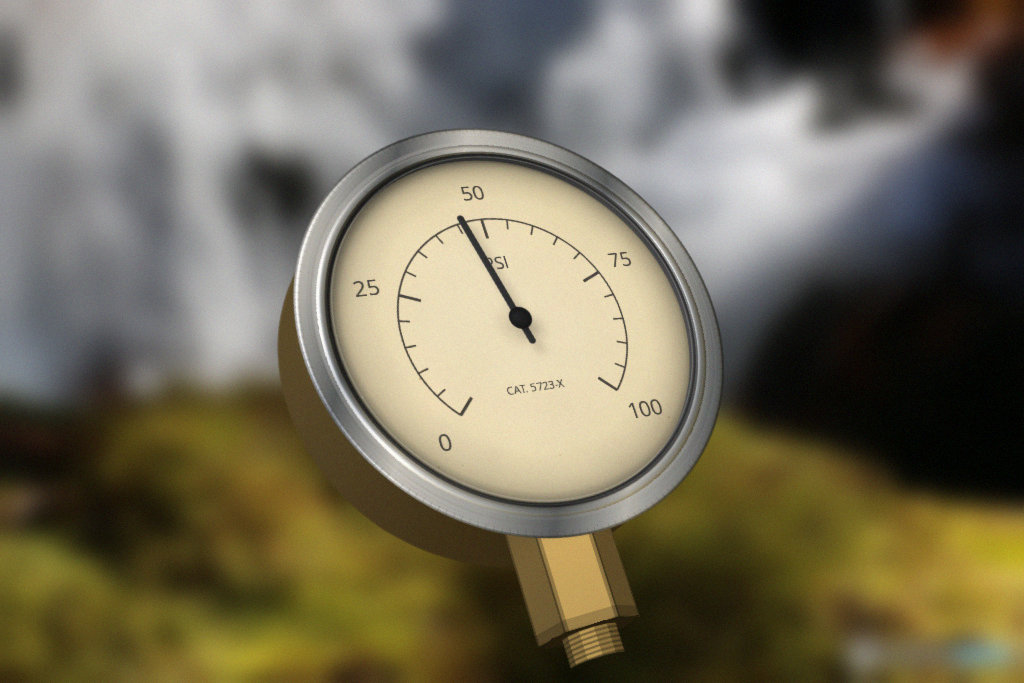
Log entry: 45 psi
